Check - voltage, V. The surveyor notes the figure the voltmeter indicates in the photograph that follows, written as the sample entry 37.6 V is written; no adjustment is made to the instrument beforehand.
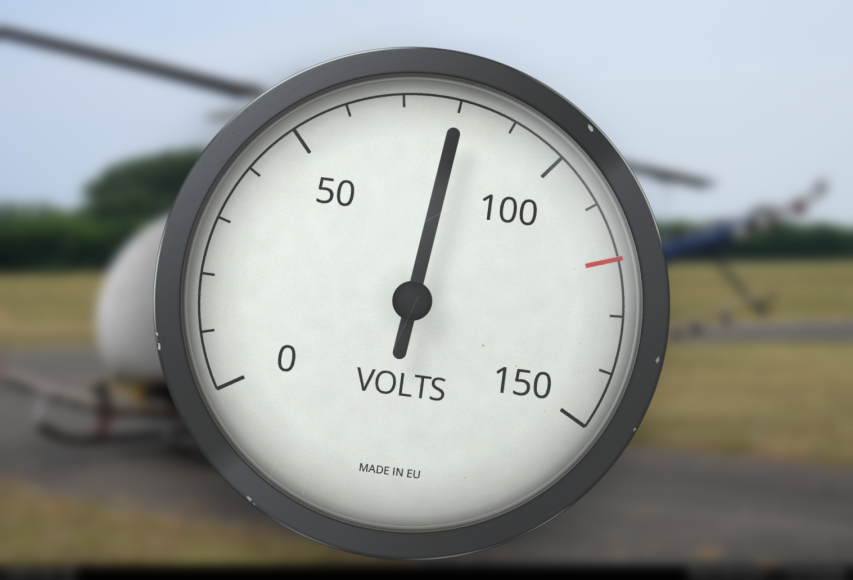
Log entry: 80 V
